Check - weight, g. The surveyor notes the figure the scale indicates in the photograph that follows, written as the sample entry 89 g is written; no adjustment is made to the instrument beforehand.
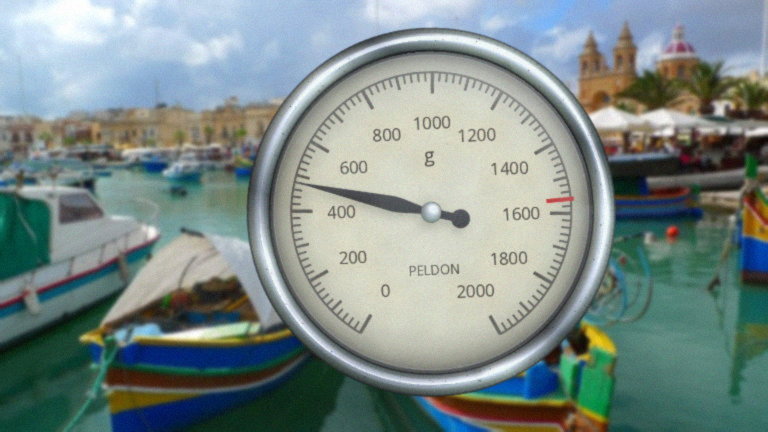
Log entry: 480 g
